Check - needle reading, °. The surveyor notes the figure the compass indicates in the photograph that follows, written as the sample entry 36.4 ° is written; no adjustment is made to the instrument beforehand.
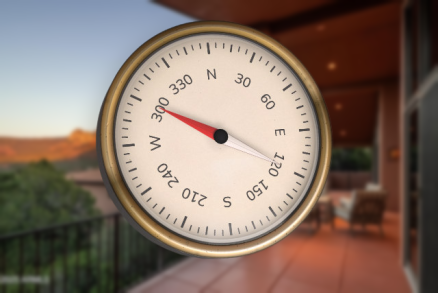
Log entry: 300 °
